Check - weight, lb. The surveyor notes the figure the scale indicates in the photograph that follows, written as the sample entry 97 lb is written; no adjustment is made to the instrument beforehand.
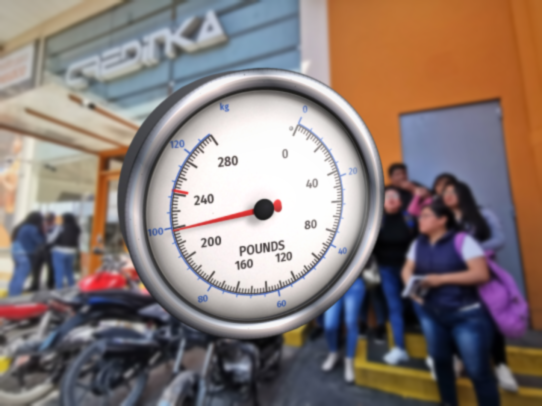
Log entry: 220 lb
